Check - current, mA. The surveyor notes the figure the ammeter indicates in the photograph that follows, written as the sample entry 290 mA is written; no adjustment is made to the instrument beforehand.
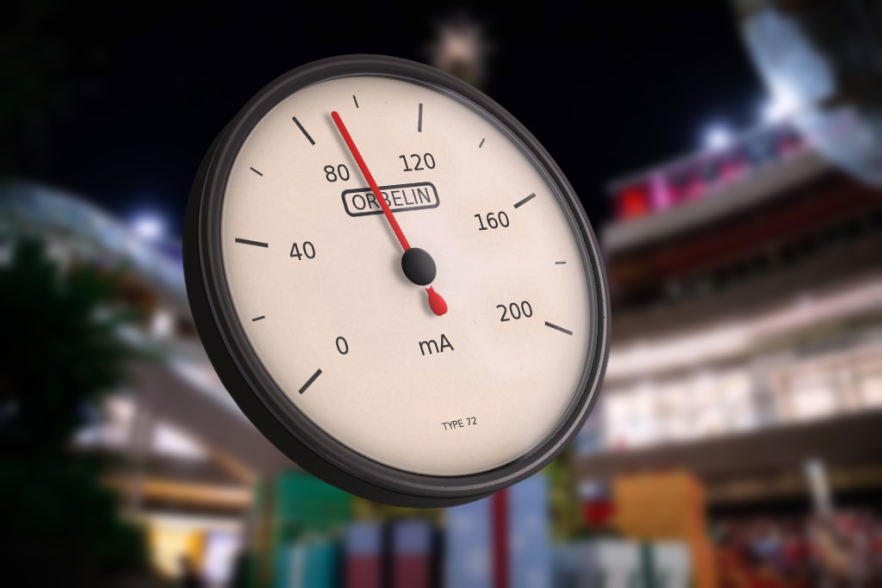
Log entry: 90 mA
